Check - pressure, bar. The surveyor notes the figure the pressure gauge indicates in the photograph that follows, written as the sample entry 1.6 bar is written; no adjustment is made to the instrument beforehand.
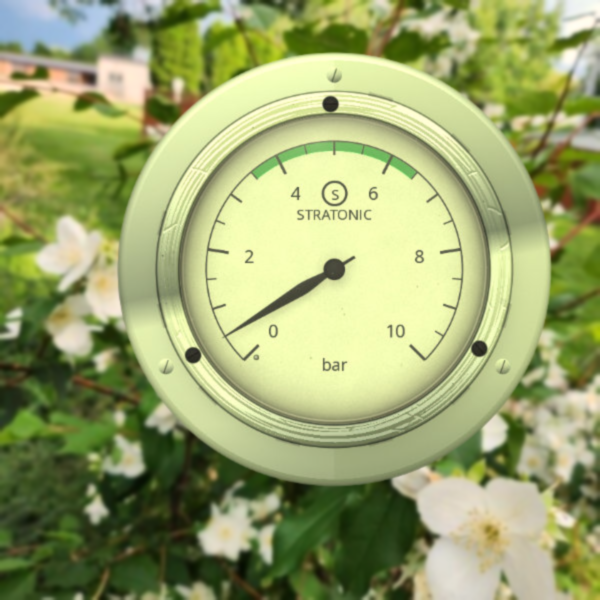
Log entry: 0.5 bar
